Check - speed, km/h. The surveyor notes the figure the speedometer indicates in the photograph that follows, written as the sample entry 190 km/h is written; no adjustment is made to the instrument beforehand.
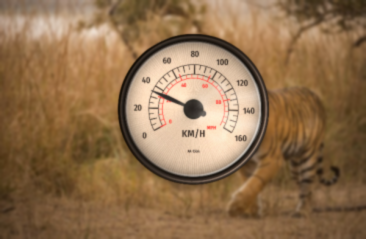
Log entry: 35 km/h
